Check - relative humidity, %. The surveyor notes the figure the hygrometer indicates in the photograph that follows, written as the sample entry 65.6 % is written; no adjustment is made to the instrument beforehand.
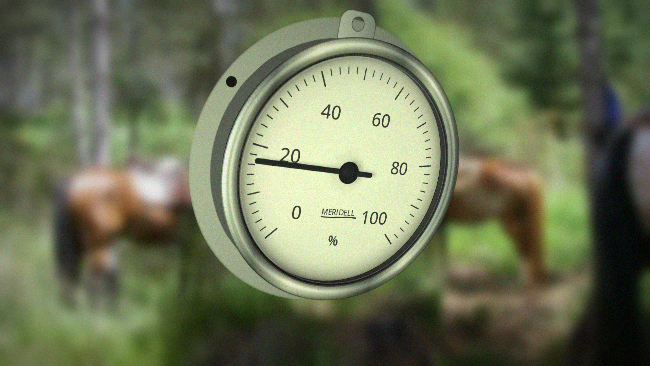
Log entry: 17 %
